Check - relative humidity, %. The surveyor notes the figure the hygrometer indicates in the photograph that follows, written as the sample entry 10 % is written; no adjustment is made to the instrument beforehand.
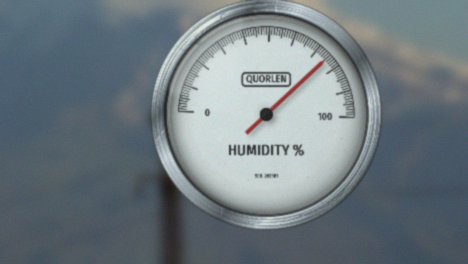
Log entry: 75 %
